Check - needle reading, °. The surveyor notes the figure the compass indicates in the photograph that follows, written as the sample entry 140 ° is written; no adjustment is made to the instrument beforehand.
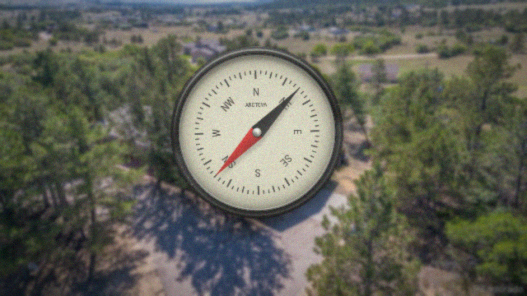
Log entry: 225 °
